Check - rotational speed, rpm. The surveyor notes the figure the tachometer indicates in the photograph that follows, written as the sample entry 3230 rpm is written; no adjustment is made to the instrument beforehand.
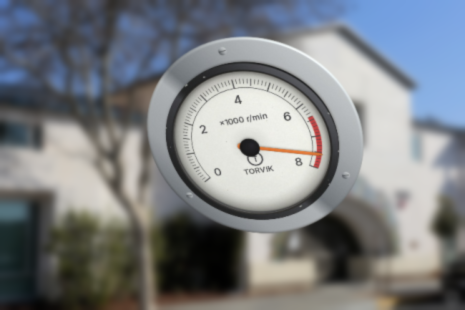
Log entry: 7500 rpm
